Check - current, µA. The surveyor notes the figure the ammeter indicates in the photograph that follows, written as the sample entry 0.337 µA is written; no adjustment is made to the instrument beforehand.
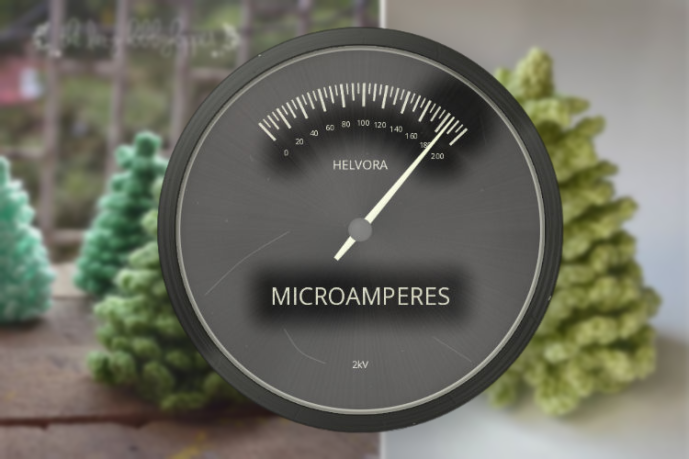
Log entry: 185 µA
